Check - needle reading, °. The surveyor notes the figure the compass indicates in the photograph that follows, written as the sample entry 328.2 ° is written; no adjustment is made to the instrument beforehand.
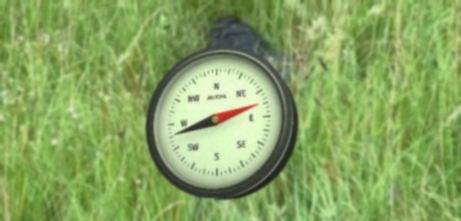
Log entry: 75 °
